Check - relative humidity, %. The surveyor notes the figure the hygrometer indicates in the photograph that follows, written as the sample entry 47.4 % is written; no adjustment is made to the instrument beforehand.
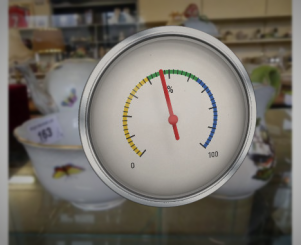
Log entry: 46 %
